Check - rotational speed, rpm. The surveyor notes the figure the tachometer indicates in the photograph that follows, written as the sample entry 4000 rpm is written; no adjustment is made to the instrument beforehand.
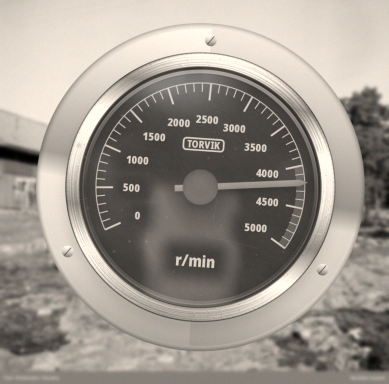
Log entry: 4200 rpm
